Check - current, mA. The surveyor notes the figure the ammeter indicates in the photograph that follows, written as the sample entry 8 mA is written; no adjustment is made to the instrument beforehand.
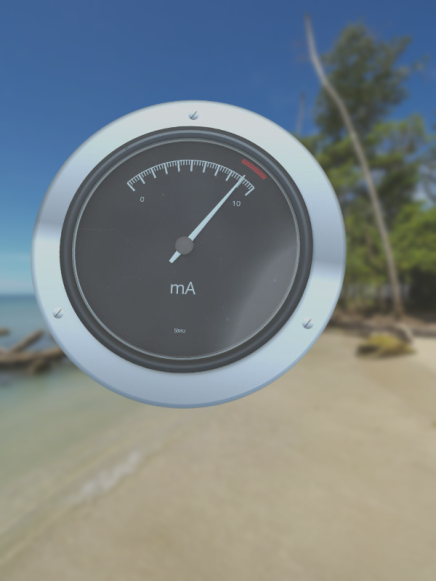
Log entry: 9 mA
